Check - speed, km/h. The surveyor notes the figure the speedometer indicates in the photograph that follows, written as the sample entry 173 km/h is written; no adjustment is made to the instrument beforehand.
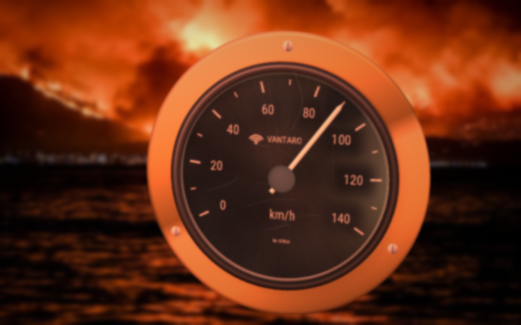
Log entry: 90 km/h
